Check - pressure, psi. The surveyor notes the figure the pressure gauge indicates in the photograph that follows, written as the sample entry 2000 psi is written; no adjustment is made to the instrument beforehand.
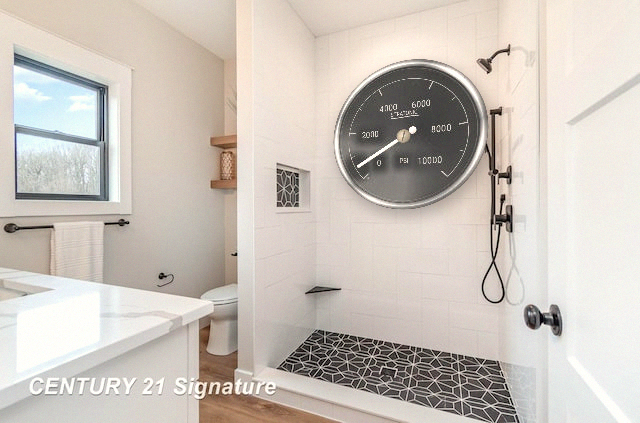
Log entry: 500 psi
